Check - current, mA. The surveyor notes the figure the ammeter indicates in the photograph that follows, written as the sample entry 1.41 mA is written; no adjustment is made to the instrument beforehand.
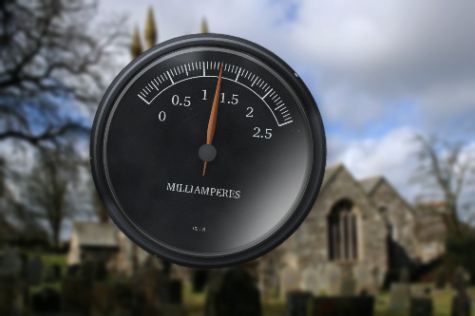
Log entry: 1.25 mA
